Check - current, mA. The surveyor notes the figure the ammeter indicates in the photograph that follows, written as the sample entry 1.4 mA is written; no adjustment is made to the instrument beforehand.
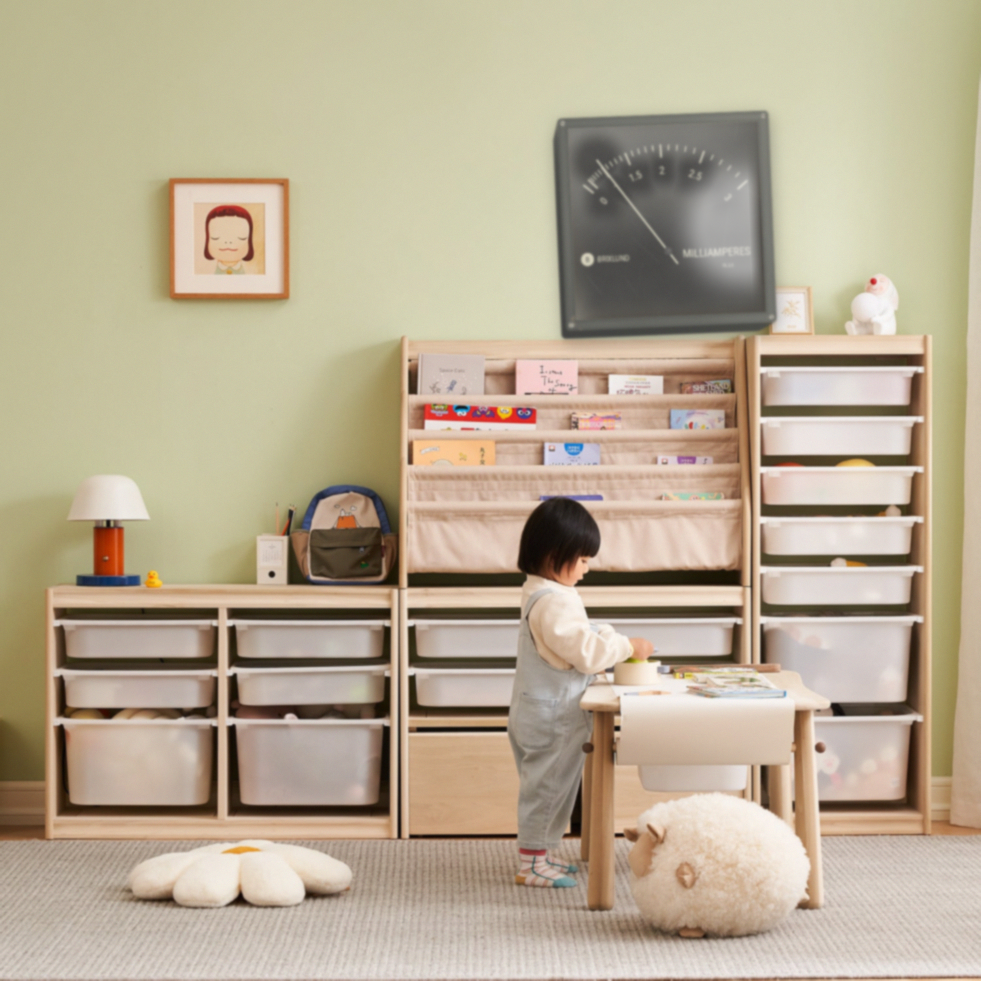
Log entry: 1 mA
